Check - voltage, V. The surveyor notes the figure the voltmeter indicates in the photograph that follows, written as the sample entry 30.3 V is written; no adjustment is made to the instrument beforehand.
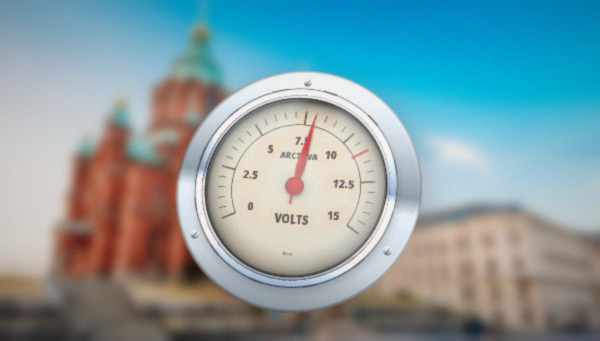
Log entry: 8 V
